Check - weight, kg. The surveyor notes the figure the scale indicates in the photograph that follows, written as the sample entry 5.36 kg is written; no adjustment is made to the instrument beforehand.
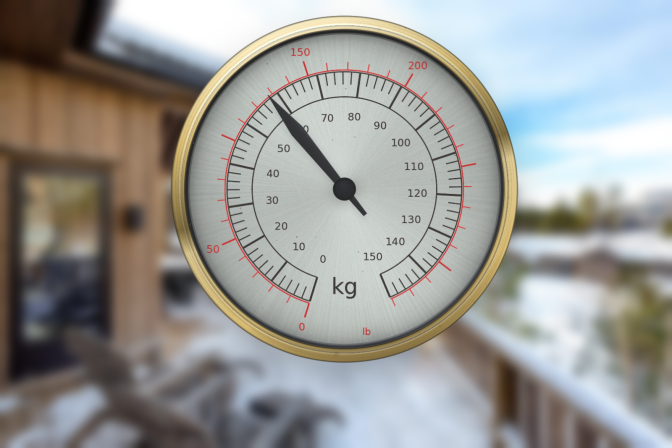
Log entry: 58 kg
